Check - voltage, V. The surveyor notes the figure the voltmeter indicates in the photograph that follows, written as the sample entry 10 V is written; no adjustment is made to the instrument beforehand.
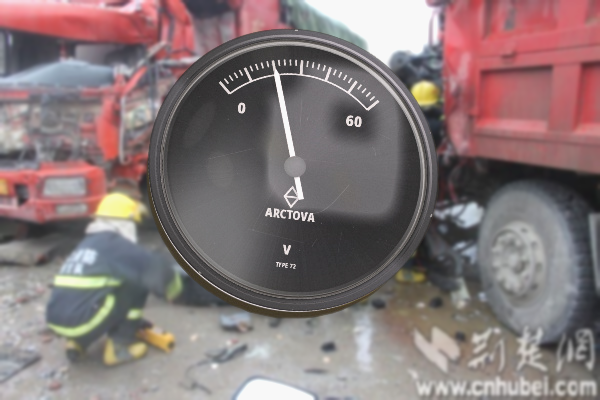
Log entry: 20 V
